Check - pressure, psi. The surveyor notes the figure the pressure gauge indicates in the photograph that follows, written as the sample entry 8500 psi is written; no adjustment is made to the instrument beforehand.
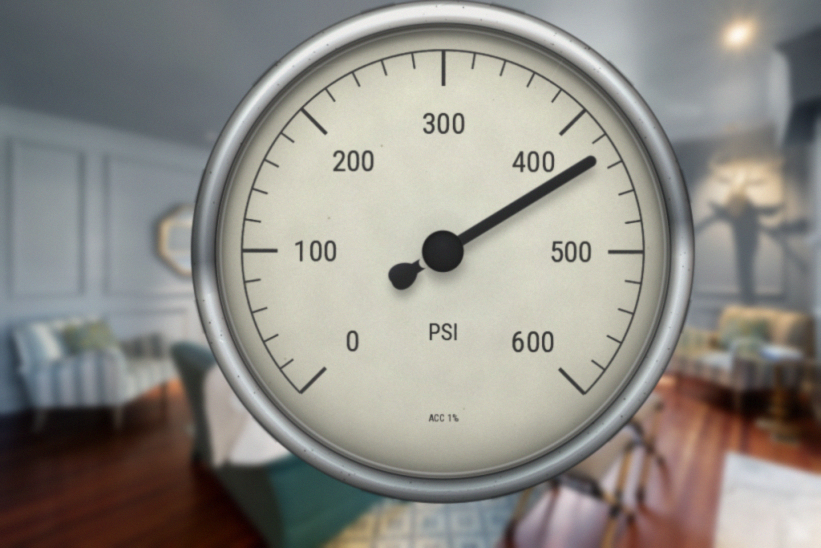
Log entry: 430 psi
